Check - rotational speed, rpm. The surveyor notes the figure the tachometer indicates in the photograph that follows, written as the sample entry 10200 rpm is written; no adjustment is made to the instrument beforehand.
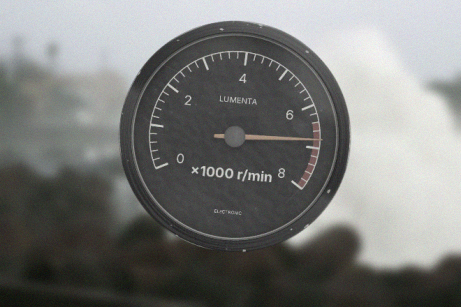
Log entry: 6800 rpm
